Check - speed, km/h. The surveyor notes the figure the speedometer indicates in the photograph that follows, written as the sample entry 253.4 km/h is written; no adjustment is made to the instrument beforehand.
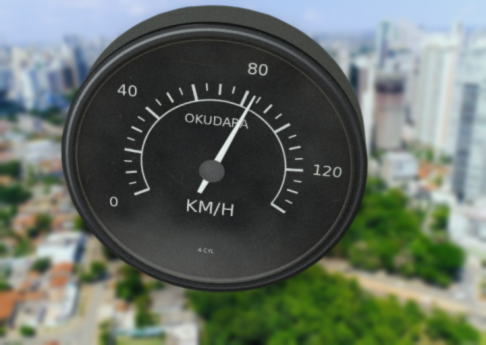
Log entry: 82.5 km/h
